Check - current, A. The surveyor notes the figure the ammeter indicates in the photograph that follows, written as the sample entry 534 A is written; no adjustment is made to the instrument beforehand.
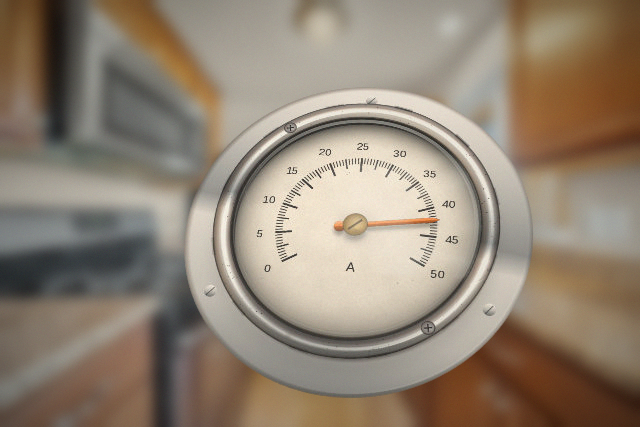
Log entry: 42.5 A
